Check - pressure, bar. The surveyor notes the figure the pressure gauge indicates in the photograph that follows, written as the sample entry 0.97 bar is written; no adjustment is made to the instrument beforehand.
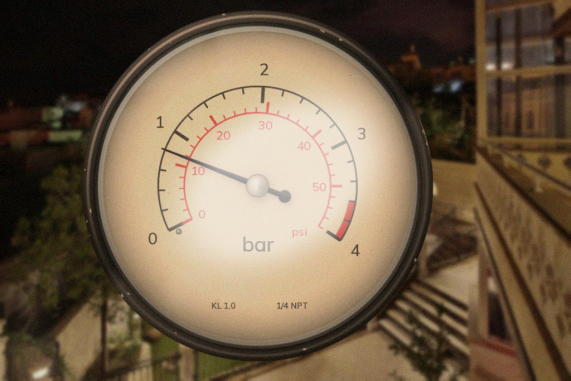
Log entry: 0.8 bar
